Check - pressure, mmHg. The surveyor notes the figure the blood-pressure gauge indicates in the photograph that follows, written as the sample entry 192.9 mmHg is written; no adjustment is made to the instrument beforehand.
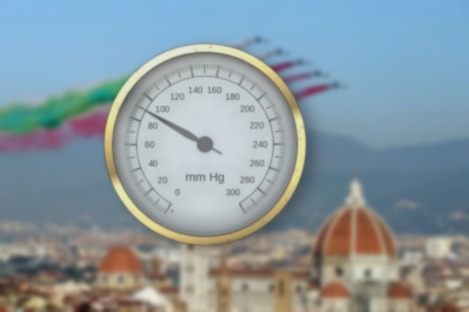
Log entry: 90 mmHg
